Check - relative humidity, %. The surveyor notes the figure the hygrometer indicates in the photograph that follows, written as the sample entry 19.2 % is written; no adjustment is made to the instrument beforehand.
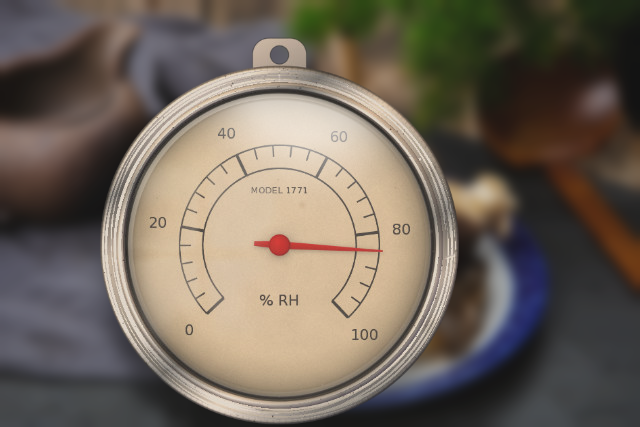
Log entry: 84 %
